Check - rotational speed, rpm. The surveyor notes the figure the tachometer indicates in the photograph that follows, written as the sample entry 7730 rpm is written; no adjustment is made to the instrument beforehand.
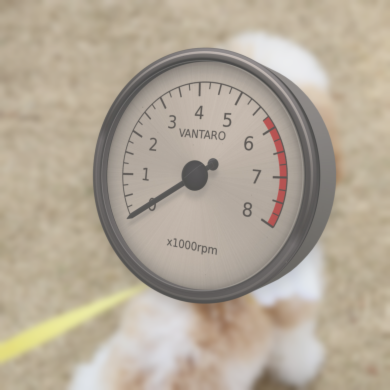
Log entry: 0 rpm
